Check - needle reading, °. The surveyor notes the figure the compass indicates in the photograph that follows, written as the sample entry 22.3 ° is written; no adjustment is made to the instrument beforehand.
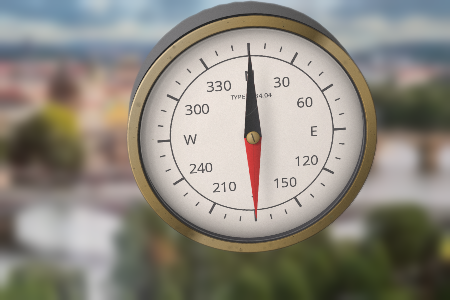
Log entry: 180 °
